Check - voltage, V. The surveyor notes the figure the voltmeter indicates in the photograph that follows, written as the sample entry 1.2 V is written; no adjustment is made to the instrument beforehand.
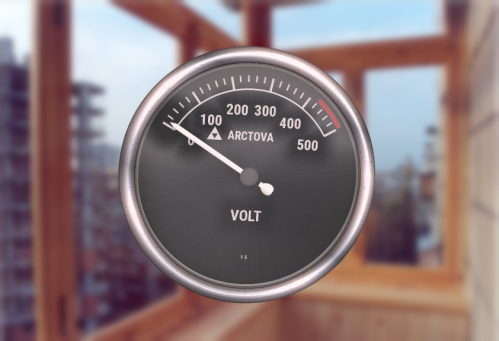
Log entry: 10 V
